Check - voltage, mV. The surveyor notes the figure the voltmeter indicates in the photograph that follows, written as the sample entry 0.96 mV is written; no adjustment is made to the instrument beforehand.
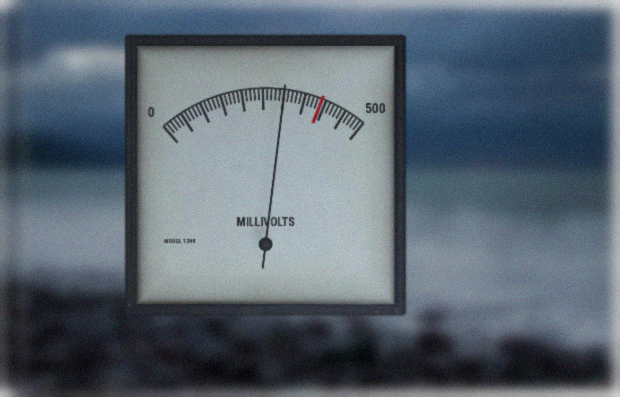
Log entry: 300 mV
